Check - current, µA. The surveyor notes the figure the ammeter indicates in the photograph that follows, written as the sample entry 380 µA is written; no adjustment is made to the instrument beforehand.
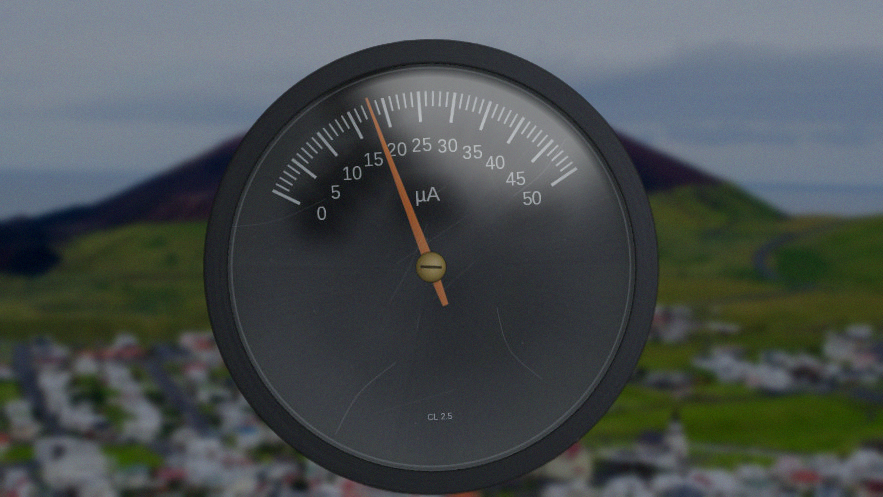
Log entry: 18 µA
